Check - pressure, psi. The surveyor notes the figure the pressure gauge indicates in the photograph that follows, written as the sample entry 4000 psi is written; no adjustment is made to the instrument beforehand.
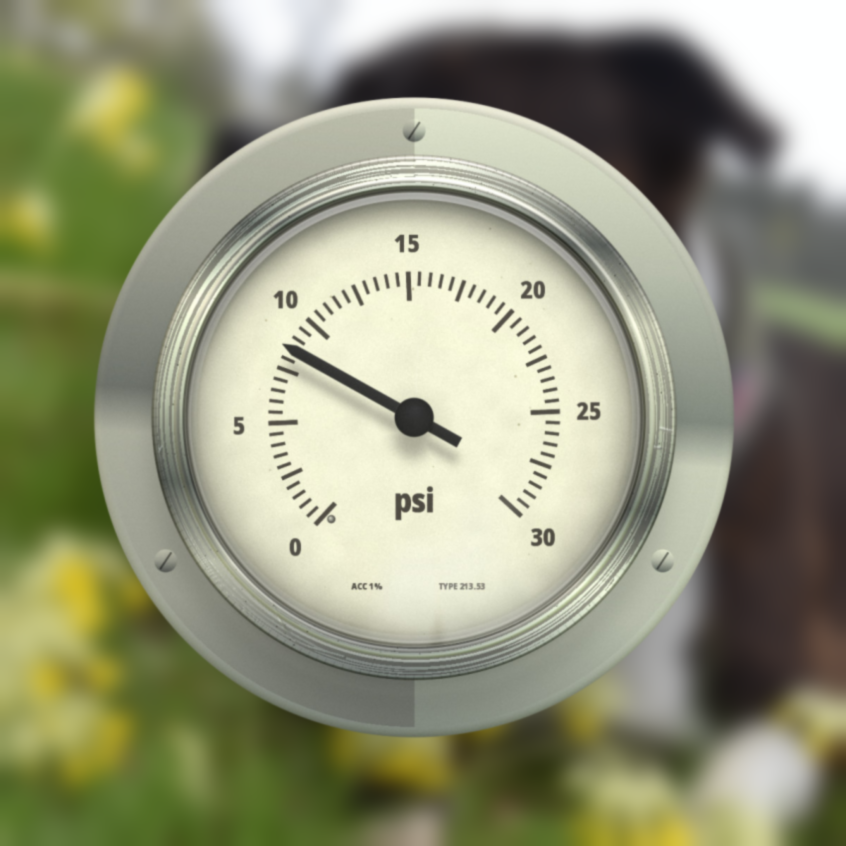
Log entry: 8.5 psi
